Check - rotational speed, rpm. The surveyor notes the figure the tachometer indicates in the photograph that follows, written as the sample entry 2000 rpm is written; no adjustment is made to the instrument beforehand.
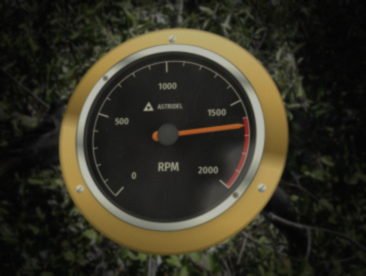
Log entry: 1650 rpm
